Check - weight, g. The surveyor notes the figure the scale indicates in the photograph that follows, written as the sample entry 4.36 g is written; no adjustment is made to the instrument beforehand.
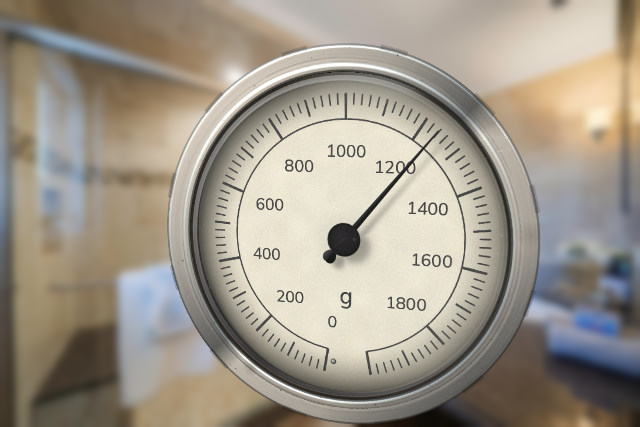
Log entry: 1240 g
